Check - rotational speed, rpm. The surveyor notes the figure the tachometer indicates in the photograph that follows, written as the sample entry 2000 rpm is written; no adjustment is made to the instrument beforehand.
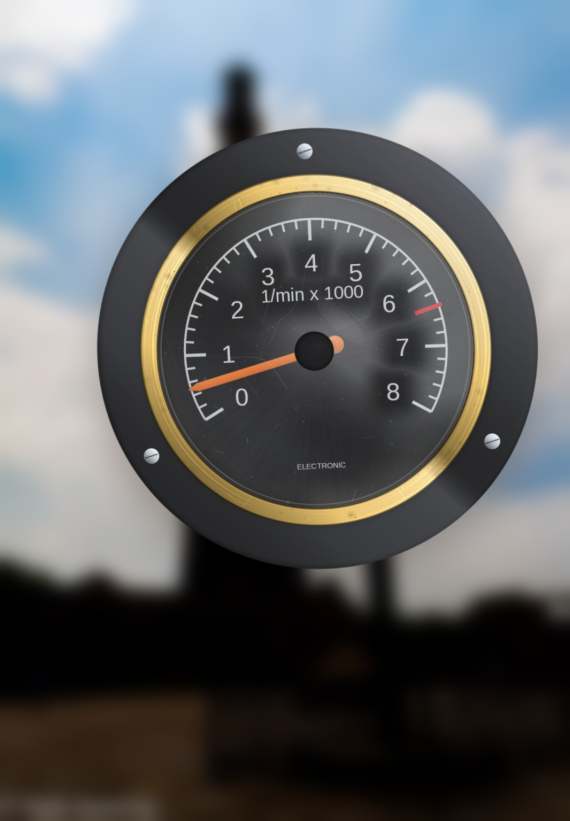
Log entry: 500 rpm
